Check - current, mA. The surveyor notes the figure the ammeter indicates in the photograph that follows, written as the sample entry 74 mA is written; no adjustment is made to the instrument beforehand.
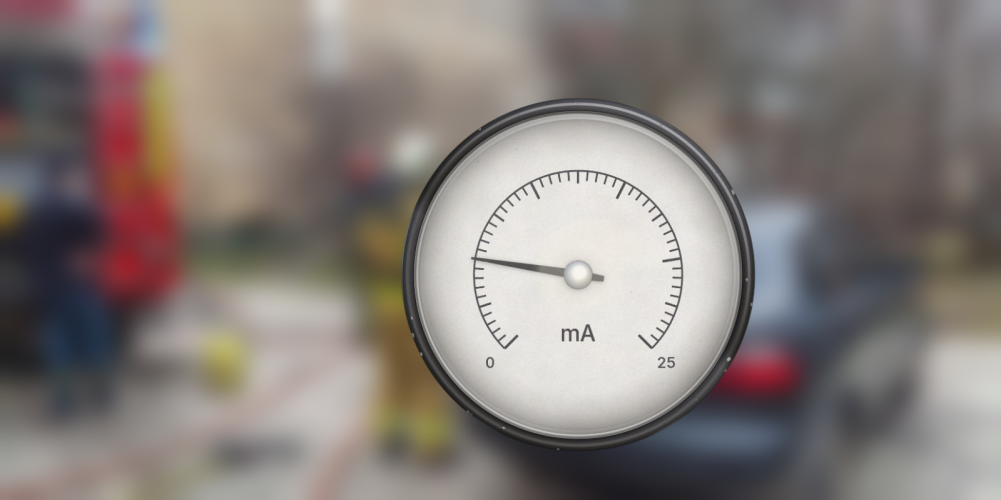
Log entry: 5 mA
